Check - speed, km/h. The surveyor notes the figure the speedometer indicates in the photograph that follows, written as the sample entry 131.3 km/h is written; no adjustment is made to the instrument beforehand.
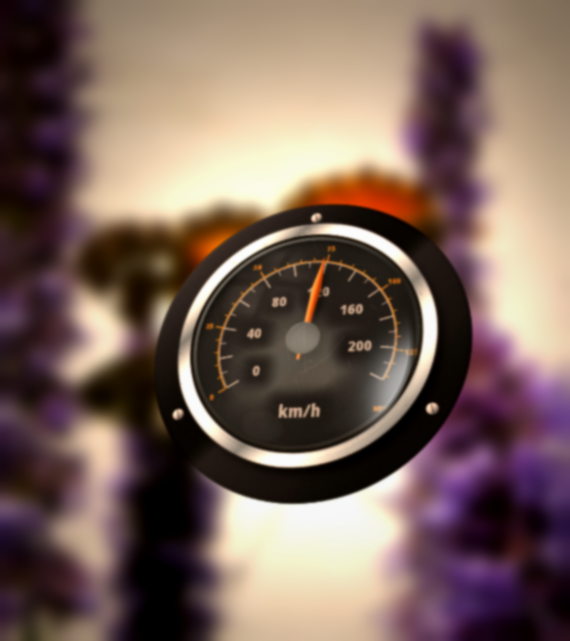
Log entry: 120 km/h
